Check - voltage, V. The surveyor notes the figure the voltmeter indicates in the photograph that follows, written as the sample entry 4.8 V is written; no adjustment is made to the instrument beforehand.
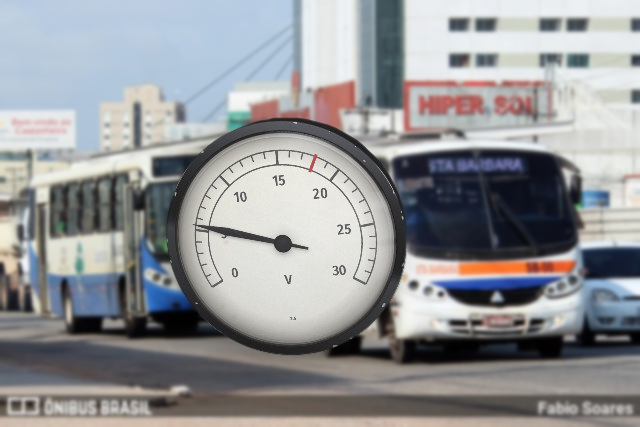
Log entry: 5.5 V
